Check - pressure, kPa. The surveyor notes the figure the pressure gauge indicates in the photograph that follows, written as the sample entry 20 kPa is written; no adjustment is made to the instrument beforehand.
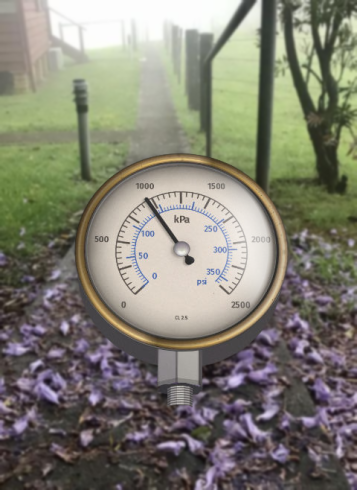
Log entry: 950 kPa
